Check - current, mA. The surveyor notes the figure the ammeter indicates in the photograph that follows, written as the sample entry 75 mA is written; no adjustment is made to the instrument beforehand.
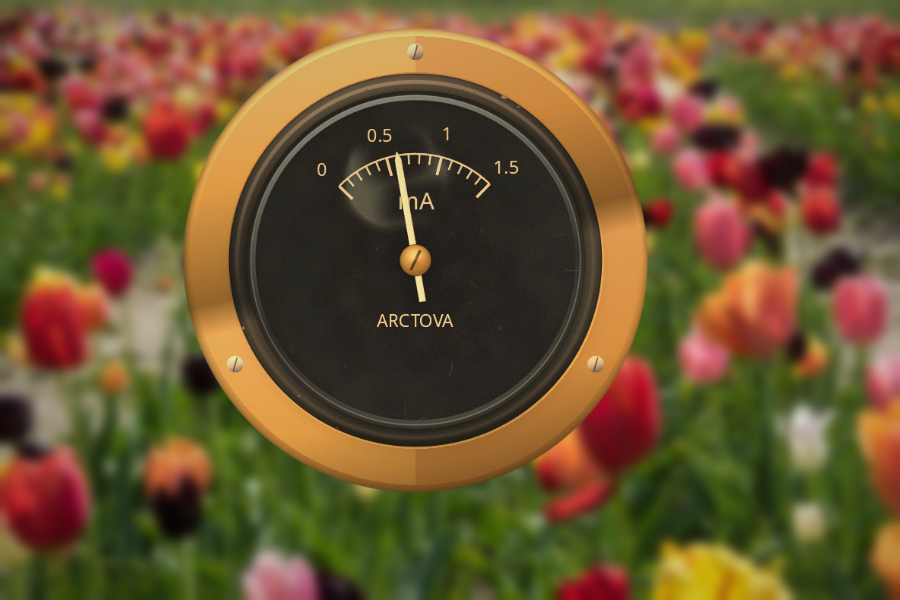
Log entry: 0.6 mA
